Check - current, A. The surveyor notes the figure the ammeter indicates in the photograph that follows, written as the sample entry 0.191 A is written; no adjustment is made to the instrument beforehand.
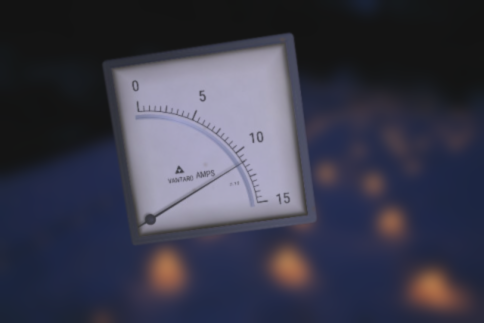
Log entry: 11 A
